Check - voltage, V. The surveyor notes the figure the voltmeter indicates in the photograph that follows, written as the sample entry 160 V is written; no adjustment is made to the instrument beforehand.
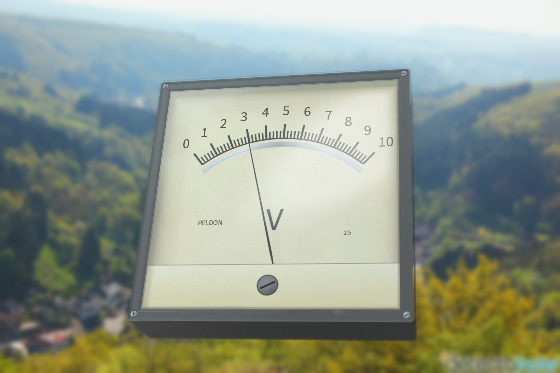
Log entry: 3 V
